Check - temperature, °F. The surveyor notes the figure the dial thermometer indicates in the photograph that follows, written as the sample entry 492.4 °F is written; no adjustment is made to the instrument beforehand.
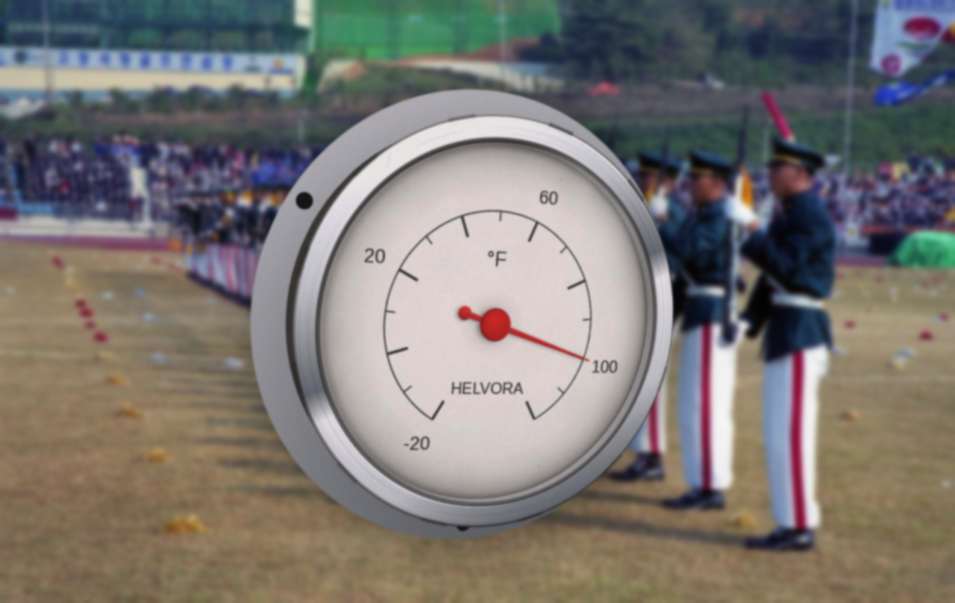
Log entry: 100 °F
